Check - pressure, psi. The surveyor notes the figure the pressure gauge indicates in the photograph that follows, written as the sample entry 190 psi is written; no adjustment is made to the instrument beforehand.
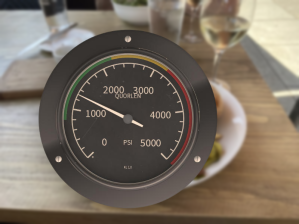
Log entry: 1300 psi
